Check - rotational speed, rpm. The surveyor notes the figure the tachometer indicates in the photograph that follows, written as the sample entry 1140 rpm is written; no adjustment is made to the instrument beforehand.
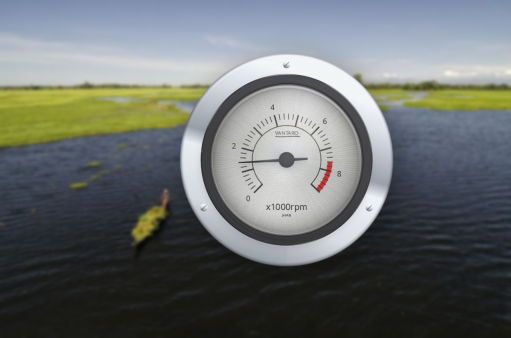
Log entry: 1400 rpm
